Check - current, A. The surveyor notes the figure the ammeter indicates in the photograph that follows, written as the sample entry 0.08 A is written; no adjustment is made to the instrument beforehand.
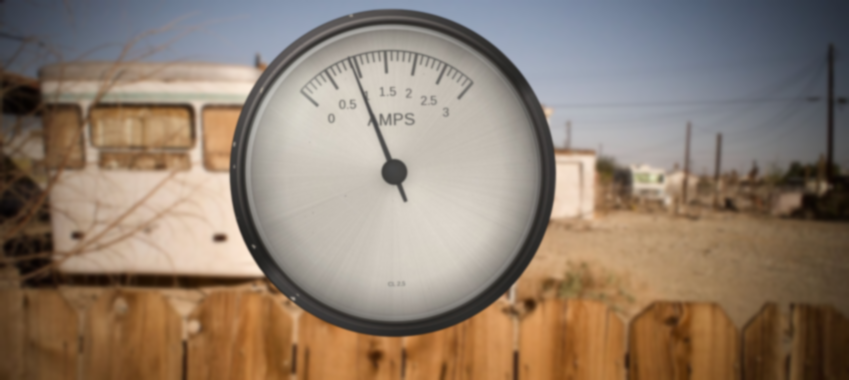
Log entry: 0.9 A
